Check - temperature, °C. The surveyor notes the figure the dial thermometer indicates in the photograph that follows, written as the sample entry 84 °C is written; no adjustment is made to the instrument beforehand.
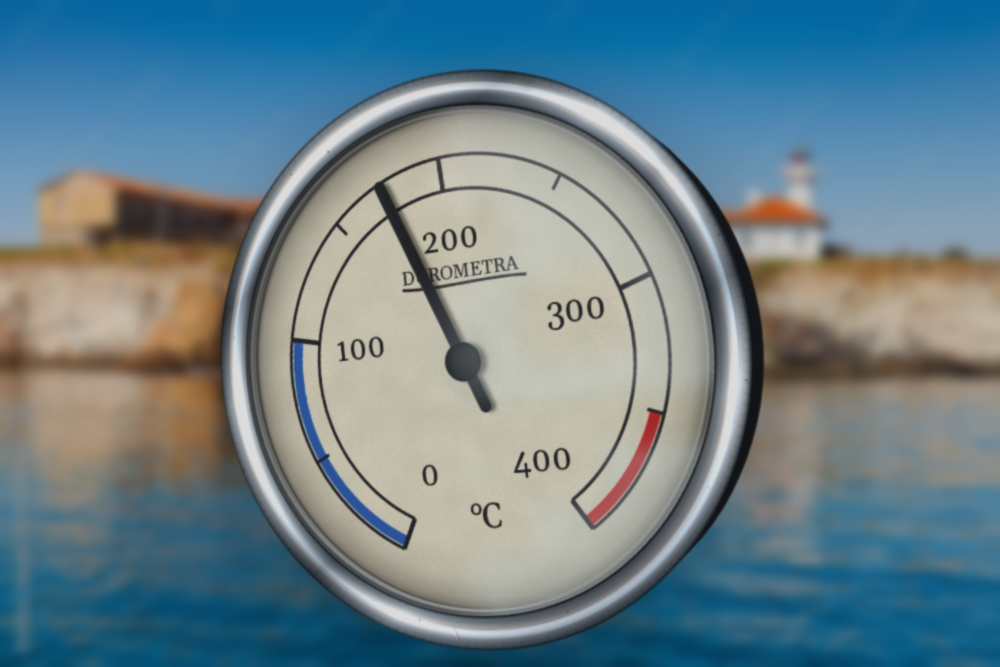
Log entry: 175 °C
